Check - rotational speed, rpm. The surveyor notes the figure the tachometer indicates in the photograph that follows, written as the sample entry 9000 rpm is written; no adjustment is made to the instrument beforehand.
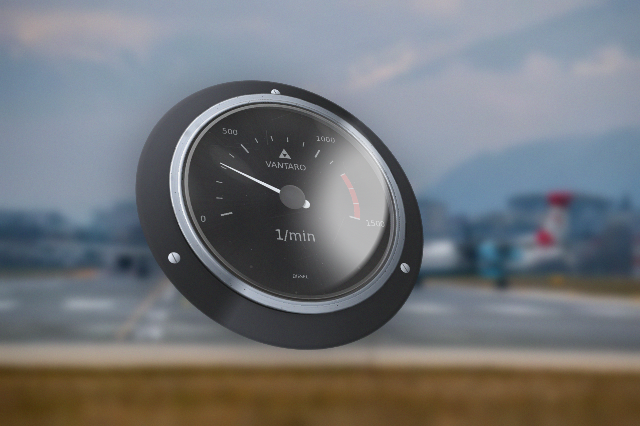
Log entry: 300 rpm
